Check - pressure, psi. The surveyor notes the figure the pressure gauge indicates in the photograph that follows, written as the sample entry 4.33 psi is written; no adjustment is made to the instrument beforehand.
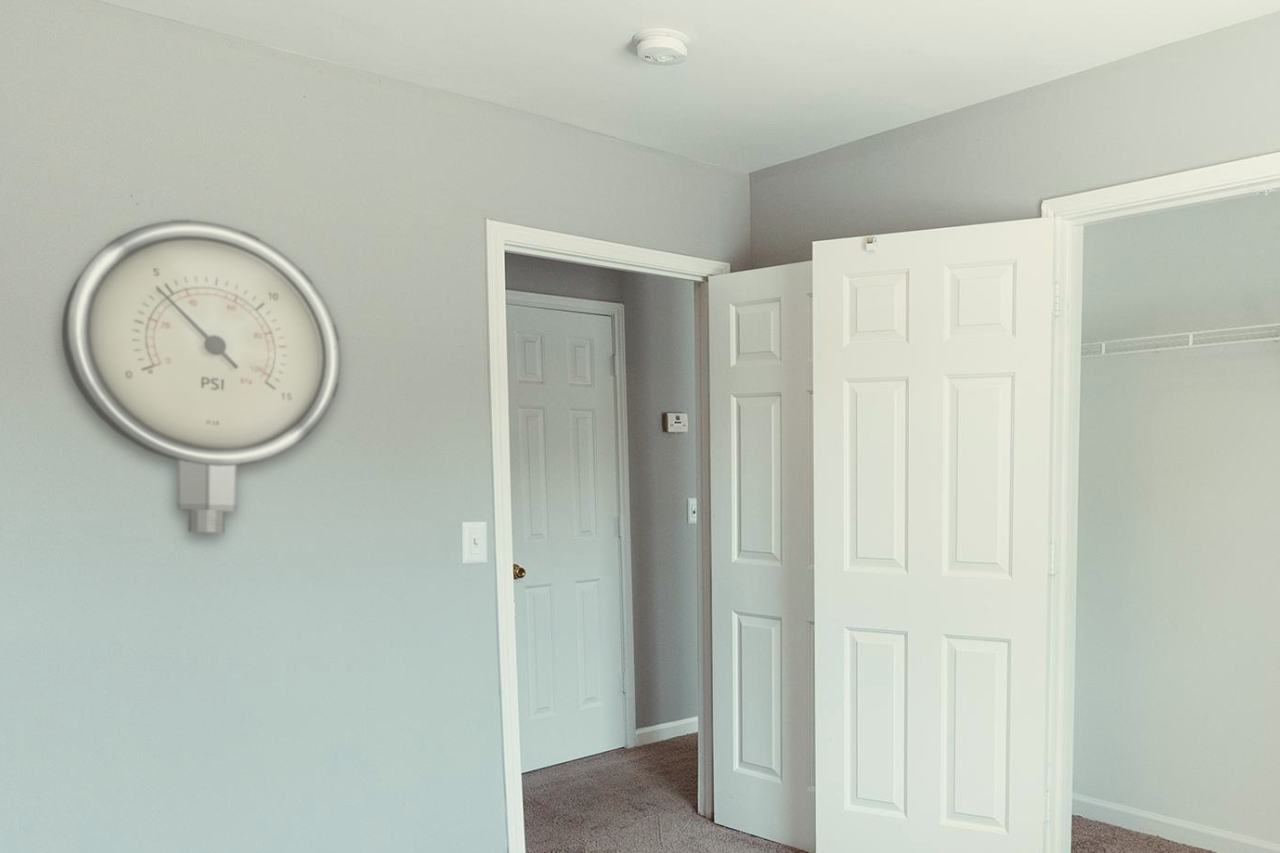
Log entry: 4.5 psi
